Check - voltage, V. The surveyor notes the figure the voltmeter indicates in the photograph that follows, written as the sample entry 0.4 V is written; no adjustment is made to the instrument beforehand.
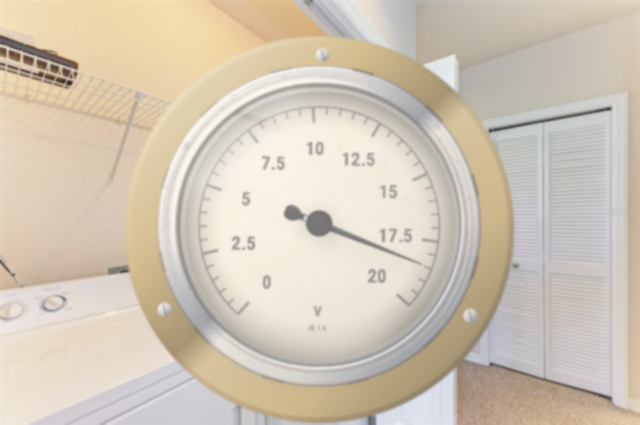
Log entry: 18.5 V
